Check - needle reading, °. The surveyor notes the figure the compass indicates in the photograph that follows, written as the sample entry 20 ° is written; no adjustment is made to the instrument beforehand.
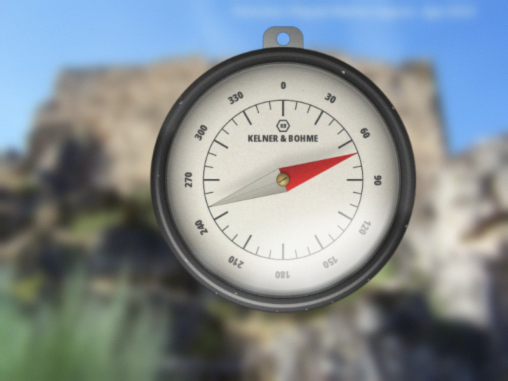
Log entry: 70 °
